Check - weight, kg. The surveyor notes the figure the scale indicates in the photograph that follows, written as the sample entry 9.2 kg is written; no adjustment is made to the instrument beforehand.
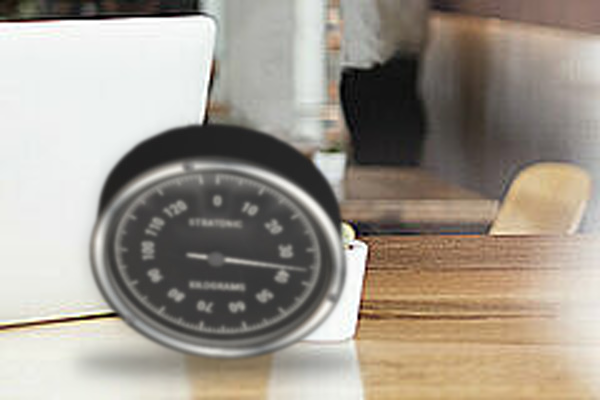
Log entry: 35 kg
